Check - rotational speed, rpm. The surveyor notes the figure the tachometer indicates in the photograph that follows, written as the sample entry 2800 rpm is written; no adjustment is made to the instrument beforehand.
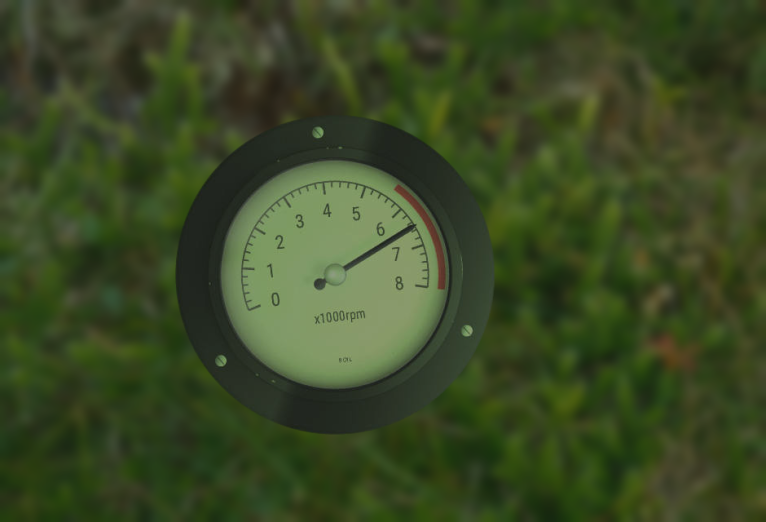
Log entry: 6500 rpm
